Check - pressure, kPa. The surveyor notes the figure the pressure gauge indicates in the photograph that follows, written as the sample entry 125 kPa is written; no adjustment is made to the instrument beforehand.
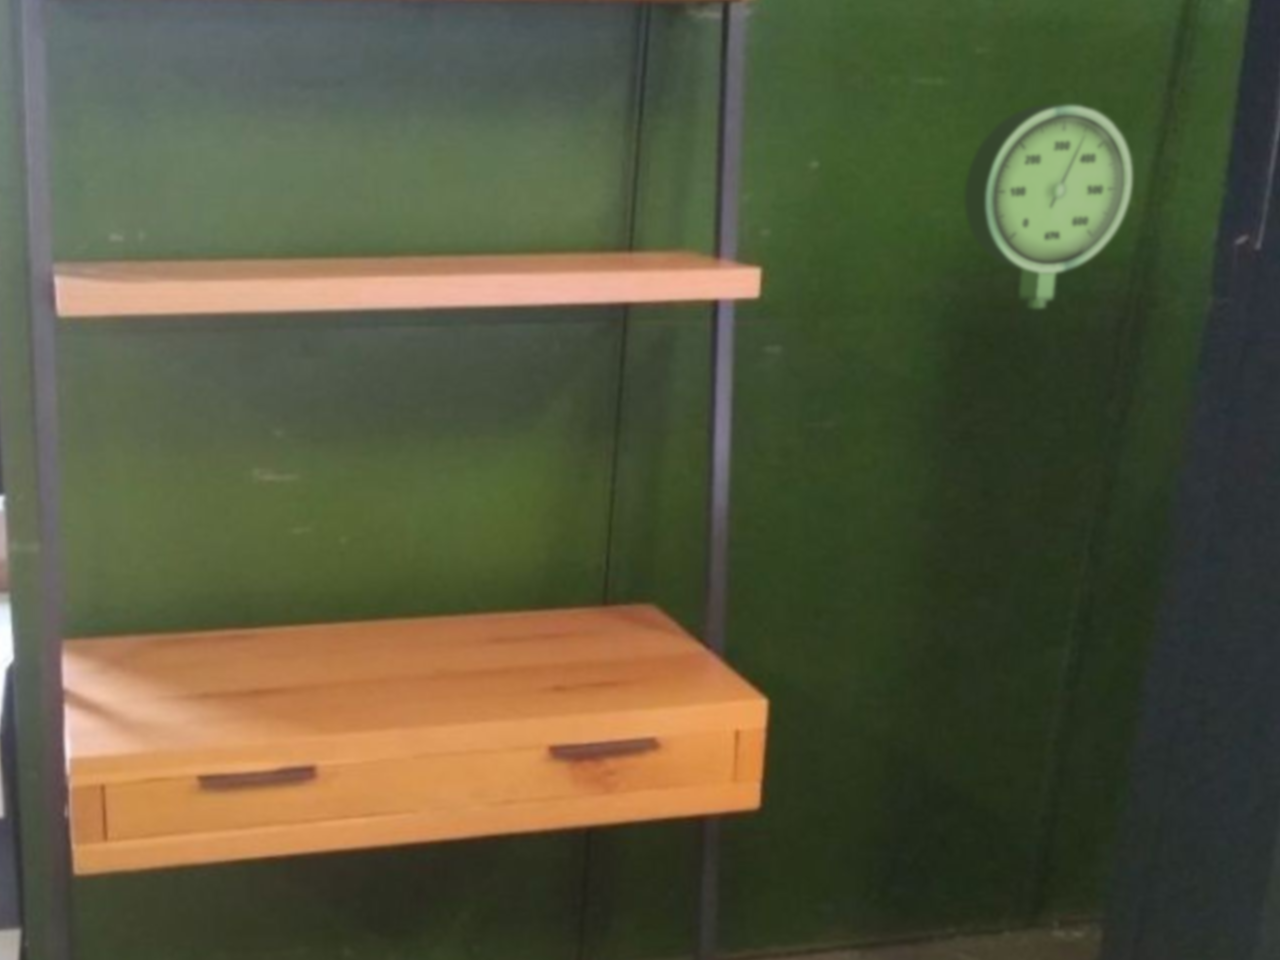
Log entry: 350 kPa
